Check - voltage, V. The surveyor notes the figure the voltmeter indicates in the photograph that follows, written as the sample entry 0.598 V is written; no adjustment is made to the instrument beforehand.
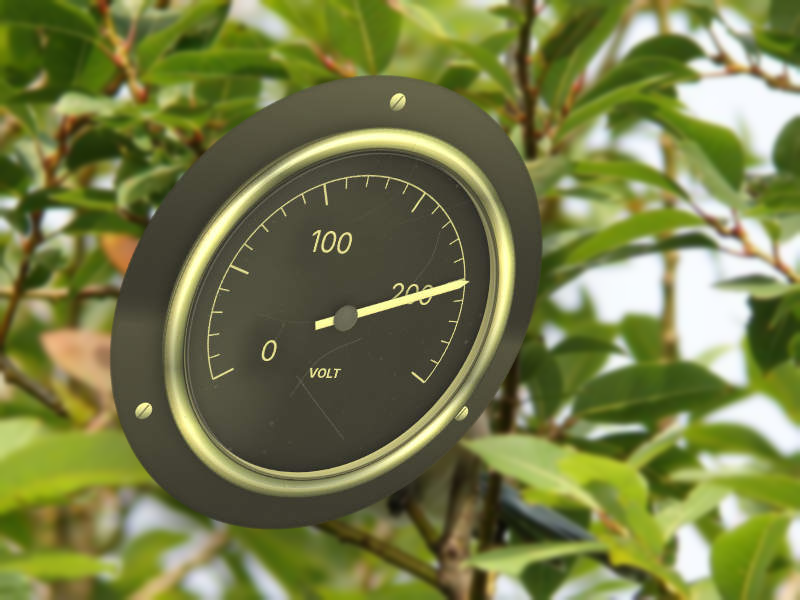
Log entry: 200 V
